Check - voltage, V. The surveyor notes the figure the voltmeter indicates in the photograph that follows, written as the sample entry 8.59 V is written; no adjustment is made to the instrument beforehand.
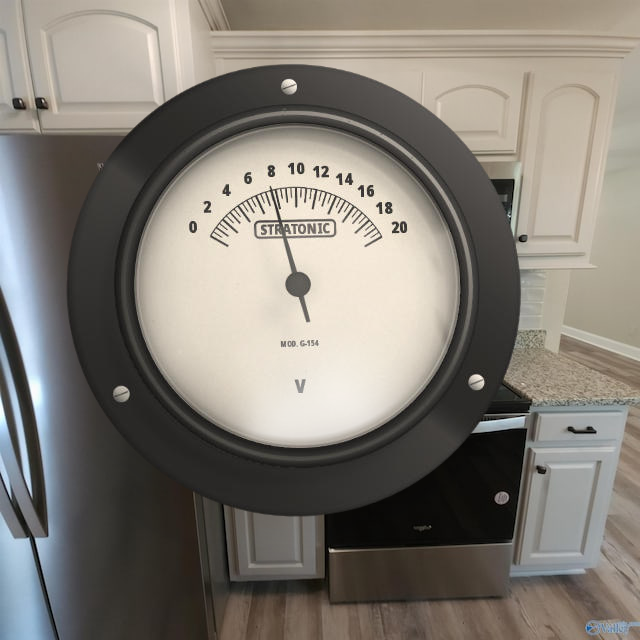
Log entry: 7.5 V
